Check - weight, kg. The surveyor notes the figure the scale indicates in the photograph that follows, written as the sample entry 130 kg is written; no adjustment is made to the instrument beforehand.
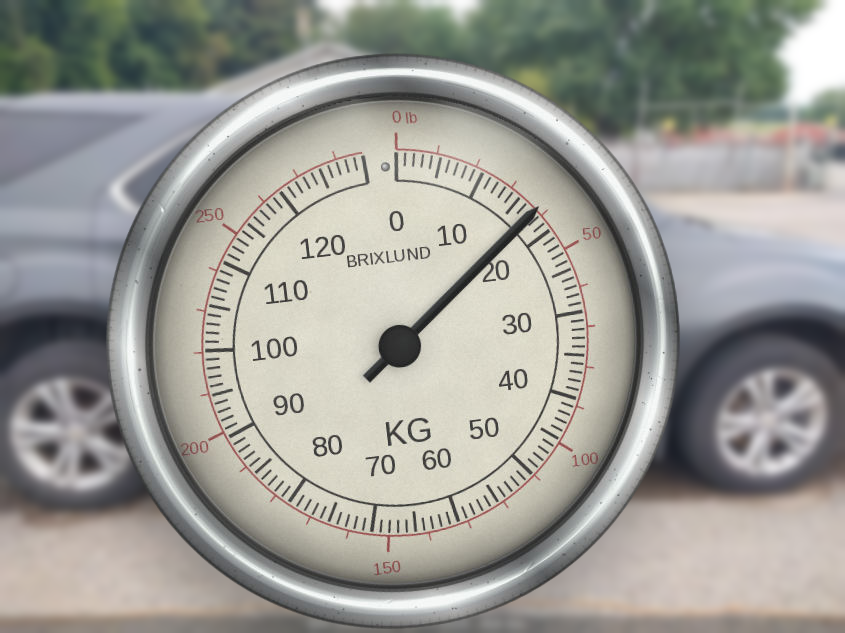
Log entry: 17 kg
